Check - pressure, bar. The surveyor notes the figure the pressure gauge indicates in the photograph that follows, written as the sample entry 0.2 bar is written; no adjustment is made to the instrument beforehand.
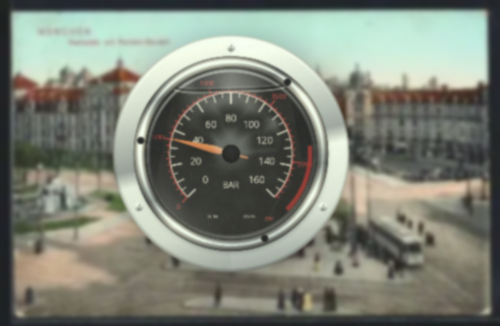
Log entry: 35 bar
